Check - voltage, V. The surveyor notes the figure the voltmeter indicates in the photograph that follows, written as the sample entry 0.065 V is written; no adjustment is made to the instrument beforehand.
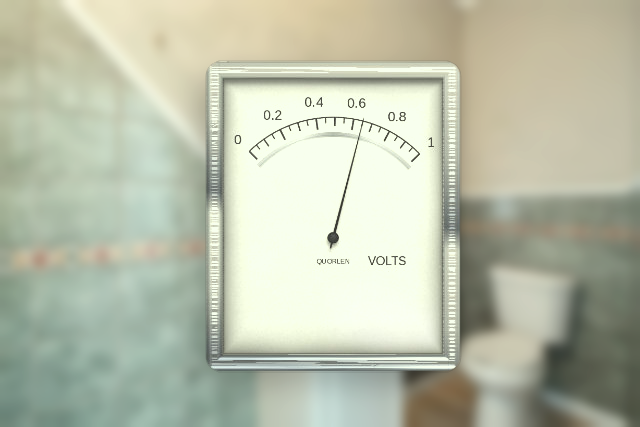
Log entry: 0.65 V
